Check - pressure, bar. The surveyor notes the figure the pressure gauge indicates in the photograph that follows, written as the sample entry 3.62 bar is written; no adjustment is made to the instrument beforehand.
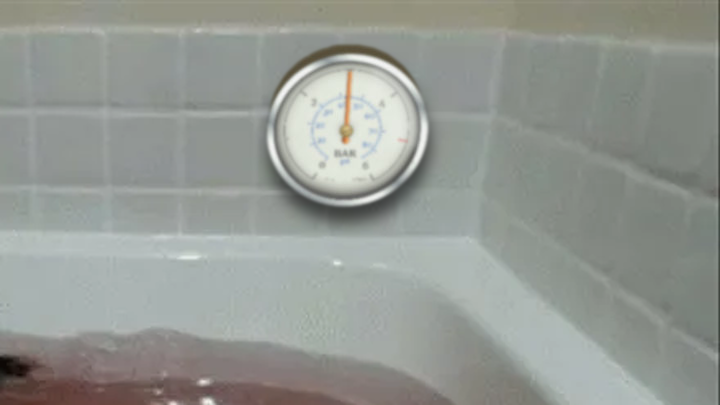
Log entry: 3 bar
